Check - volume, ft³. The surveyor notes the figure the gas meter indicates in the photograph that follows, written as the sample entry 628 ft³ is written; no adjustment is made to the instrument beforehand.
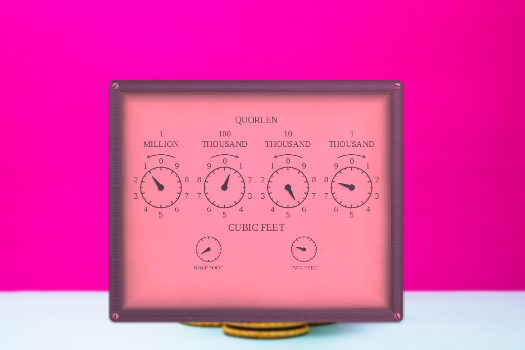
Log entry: 105800 ft³
